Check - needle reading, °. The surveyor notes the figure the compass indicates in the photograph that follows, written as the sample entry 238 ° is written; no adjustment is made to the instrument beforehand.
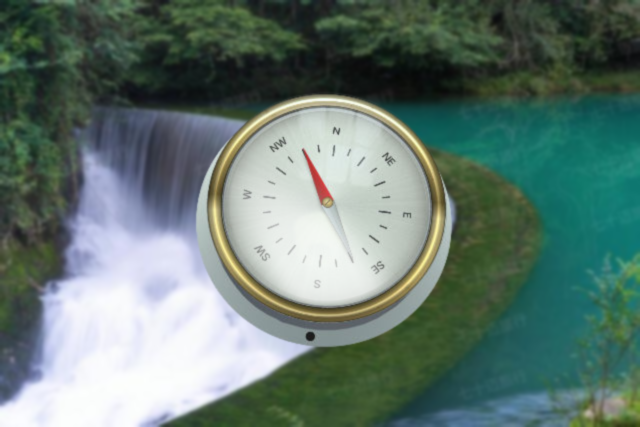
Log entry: 330 °
